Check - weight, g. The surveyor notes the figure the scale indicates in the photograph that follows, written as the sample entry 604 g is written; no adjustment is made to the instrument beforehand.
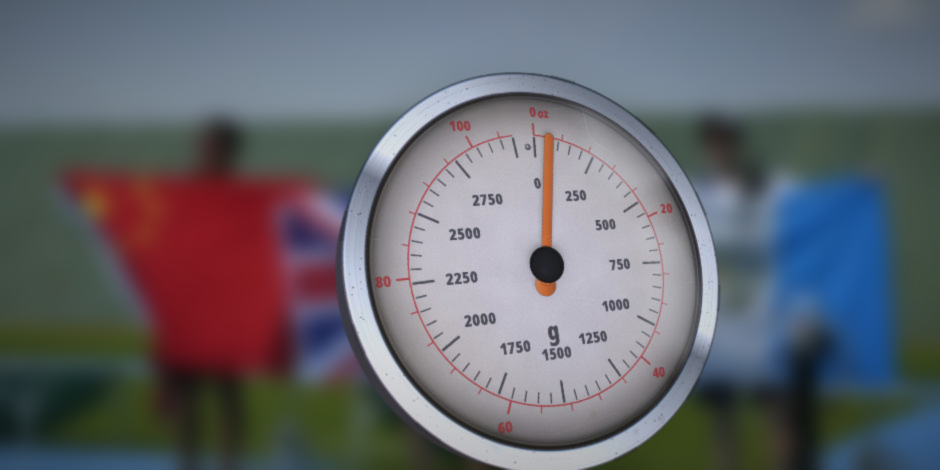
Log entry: 50 g
